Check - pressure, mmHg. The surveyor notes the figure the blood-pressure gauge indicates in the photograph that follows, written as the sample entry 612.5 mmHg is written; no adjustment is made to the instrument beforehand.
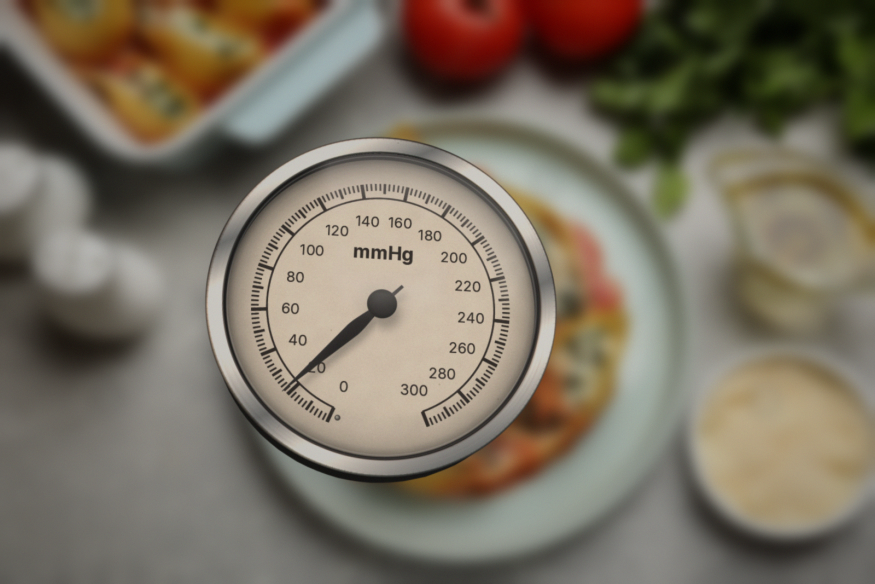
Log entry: 22 mmHg
